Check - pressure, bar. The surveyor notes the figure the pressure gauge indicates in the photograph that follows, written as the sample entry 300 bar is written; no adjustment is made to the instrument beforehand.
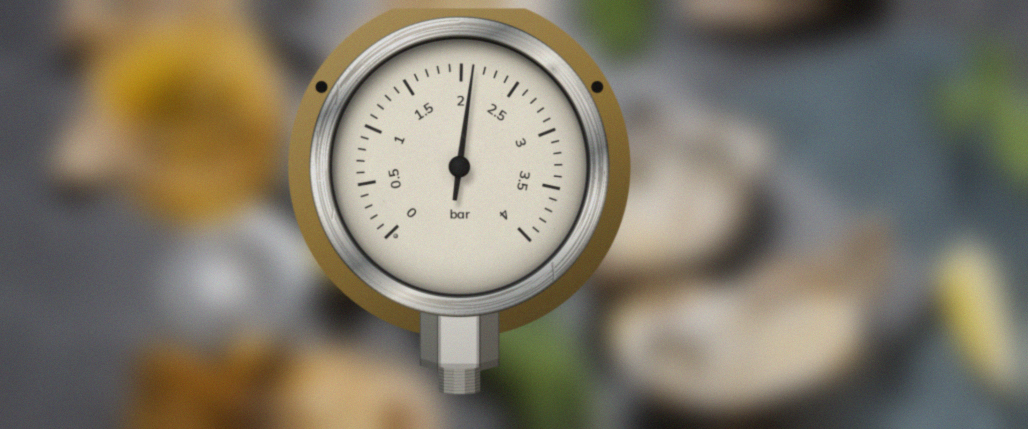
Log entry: 2.1 bar
